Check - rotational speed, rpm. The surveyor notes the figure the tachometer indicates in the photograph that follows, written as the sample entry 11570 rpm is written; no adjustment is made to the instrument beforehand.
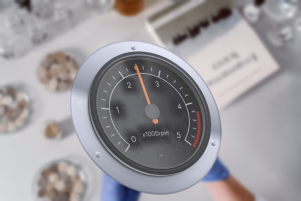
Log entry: 2400 rpm
